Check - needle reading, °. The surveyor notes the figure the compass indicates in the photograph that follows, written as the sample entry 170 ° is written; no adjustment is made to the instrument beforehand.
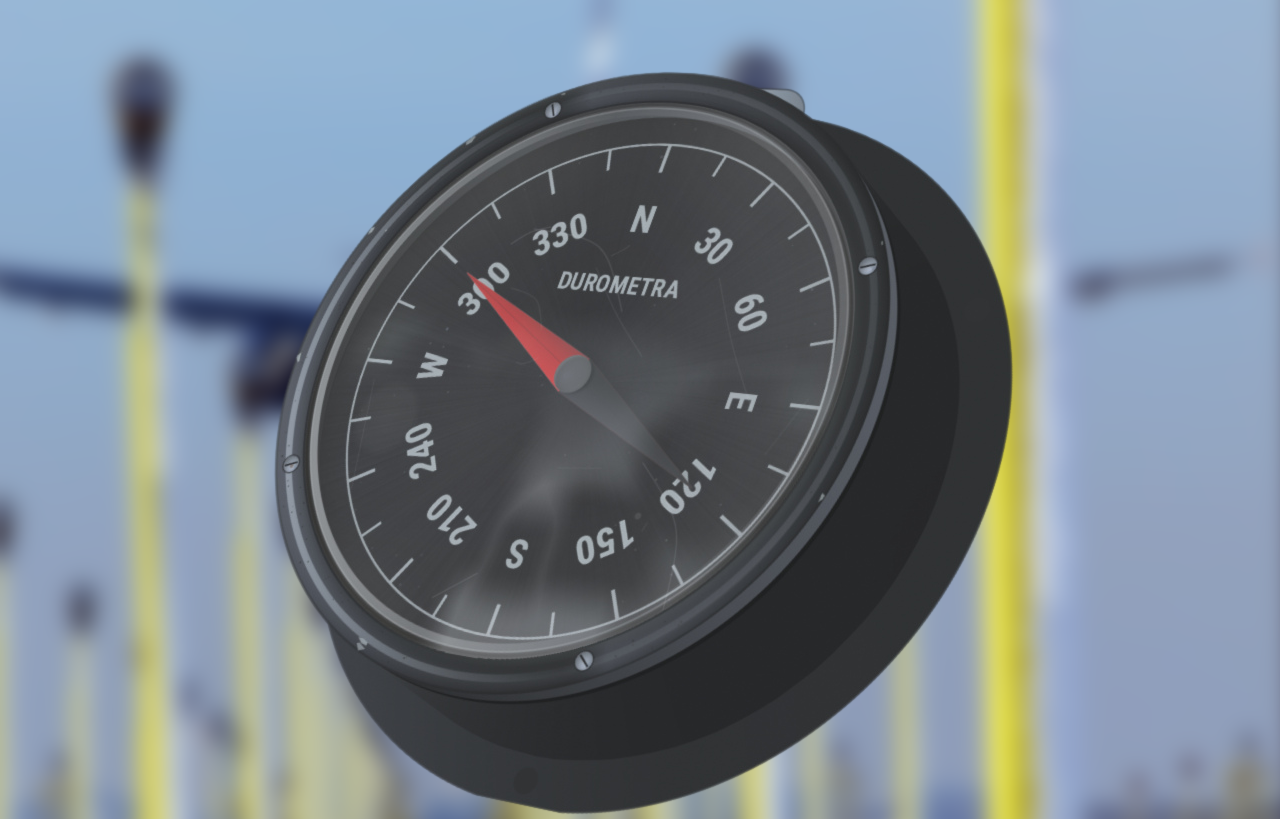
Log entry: 300 °
